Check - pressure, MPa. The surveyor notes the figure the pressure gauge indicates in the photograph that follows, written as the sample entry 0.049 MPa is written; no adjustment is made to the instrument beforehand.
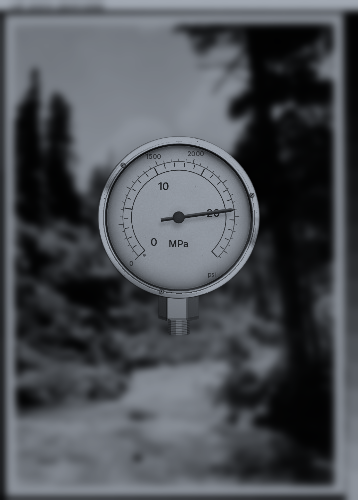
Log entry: 20 MPa
